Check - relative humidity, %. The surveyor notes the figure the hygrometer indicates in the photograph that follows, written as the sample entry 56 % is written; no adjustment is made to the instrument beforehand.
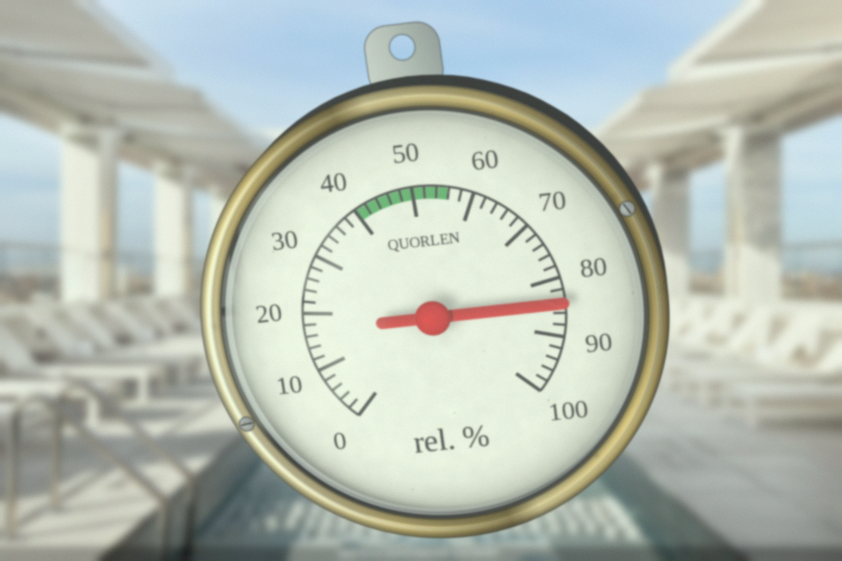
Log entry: 84 %
